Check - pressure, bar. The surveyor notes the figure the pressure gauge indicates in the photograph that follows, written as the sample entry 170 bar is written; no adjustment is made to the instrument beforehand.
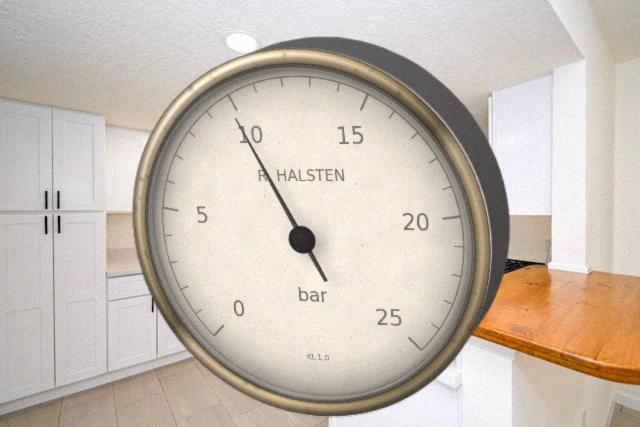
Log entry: 10 bar
